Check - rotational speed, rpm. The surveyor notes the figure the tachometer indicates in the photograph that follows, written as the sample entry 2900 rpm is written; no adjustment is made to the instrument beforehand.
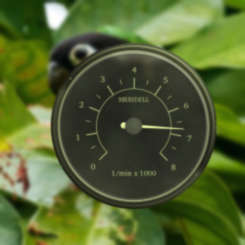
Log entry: 6750 rpm
